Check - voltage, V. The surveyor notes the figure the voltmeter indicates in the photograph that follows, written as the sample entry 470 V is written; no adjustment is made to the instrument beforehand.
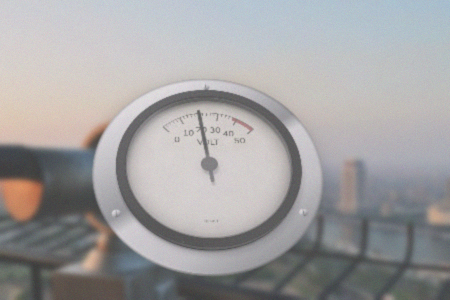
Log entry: 20 V
